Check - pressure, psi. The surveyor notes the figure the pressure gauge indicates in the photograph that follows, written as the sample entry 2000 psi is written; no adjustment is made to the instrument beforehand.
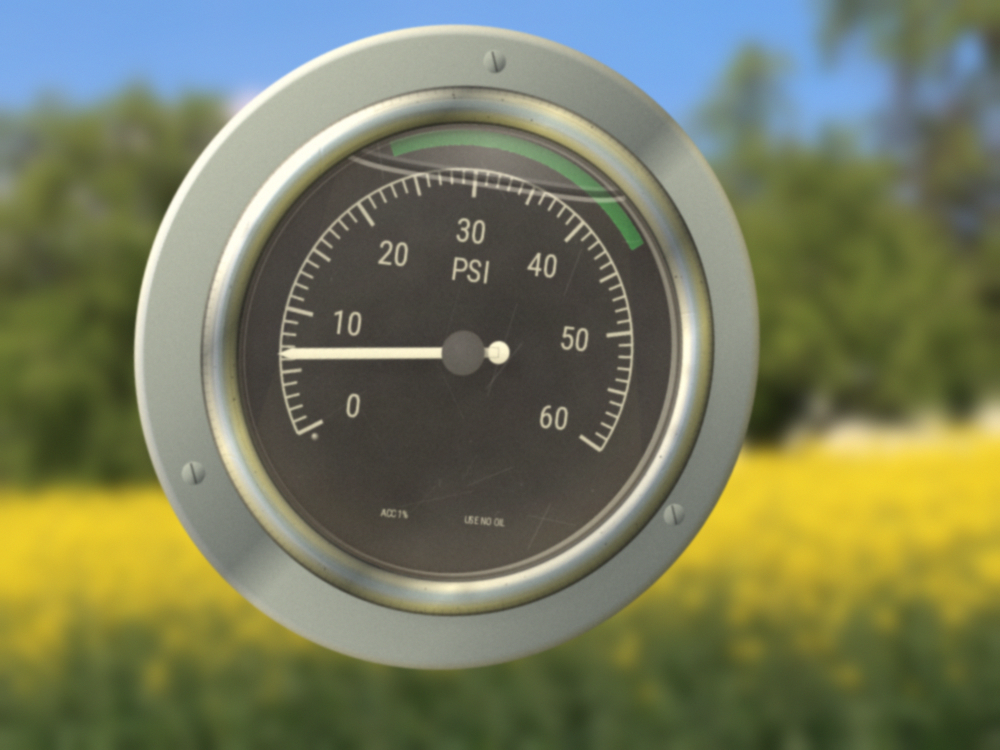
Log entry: 6.5 psi
